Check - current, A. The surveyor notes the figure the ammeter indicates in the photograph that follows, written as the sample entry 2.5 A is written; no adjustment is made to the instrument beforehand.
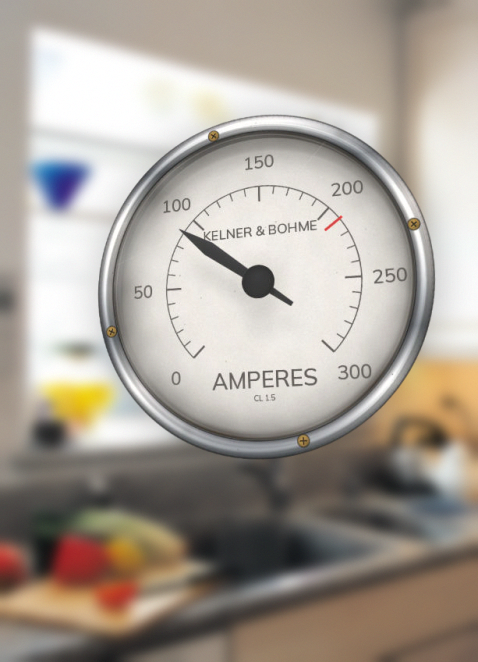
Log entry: 90 A
